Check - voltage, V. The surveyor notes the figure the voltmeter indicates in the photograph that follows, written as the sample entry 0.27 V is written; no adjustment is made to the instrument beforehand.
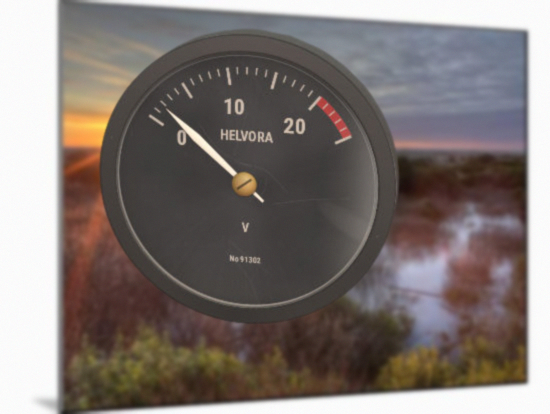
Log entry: 2 V
